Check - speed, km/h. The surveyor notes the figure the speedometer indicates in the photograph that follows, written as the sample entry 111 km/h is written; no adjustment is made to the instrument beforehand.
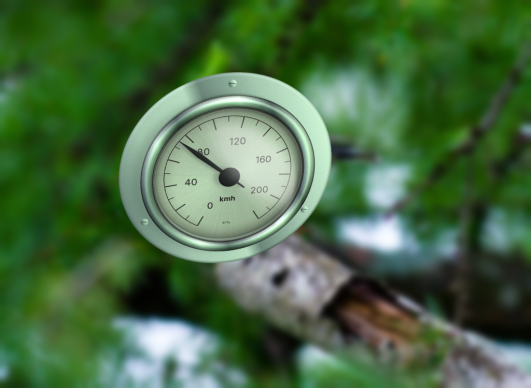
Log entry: 75 km/h
